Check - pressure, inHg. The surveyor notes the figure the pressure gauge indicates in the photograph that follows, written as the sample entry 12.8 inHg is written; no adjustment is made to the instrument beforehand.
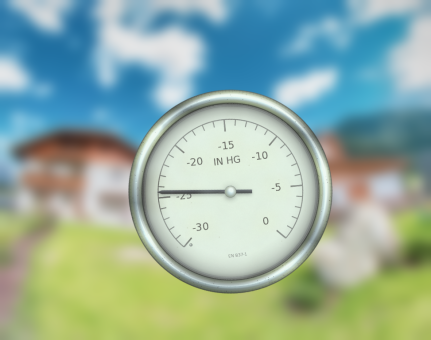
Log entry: -24.5 inHg
